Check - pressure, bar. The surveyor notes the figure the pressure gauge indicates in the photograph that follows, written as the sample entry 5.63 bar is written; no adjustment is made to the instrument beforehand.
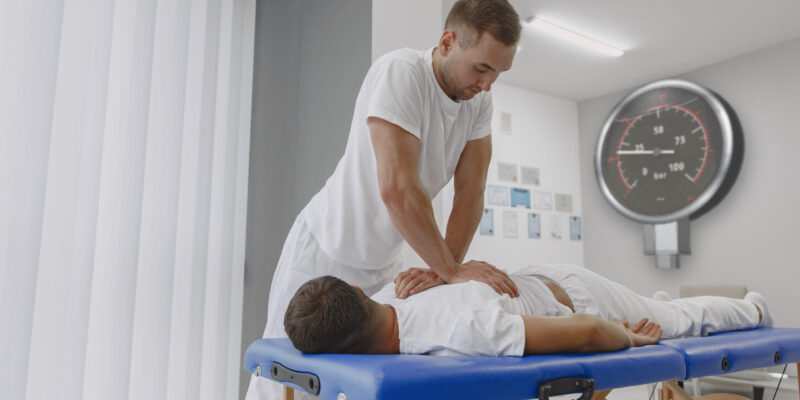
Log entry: 20 bar
